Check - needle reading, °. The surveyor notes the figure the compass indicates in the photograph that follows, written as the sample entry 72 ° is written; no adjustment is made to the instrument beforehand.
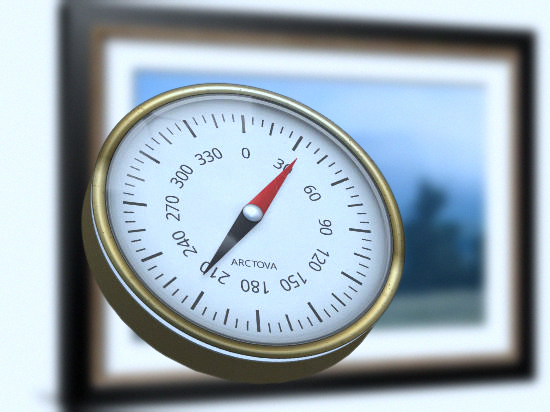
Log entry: 35 °
